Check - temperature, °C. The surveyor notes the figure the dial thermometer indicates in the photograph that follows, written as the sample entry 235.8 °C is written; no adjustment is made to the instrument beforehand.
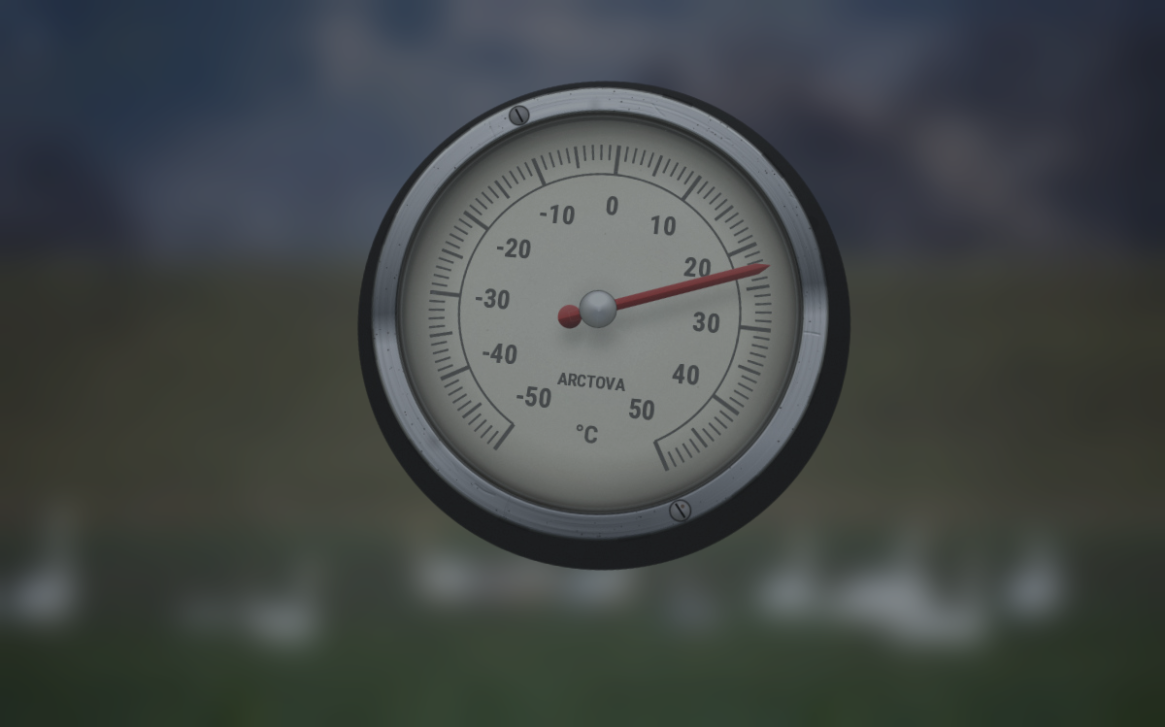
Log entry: 23 °C
